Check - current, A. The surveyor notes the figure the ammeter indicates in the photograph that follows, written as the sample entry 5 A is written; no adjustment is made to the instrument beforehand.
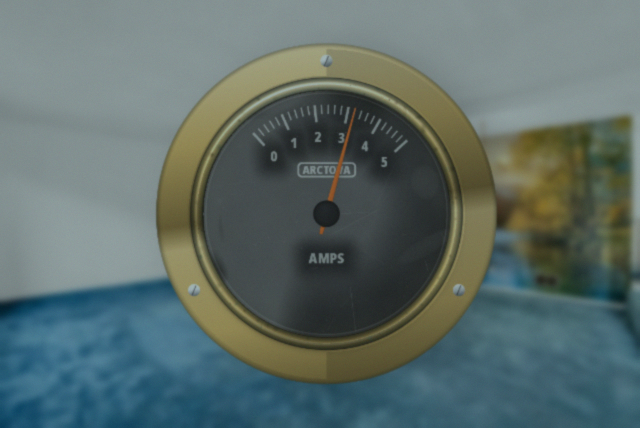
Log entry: 3.2 A
